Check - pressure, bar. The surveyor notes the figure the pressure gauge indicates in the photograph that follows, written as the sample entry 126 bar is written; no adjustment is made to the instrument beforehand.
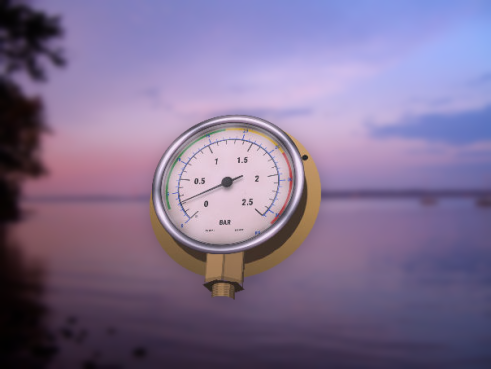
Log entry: 0.2 bar
